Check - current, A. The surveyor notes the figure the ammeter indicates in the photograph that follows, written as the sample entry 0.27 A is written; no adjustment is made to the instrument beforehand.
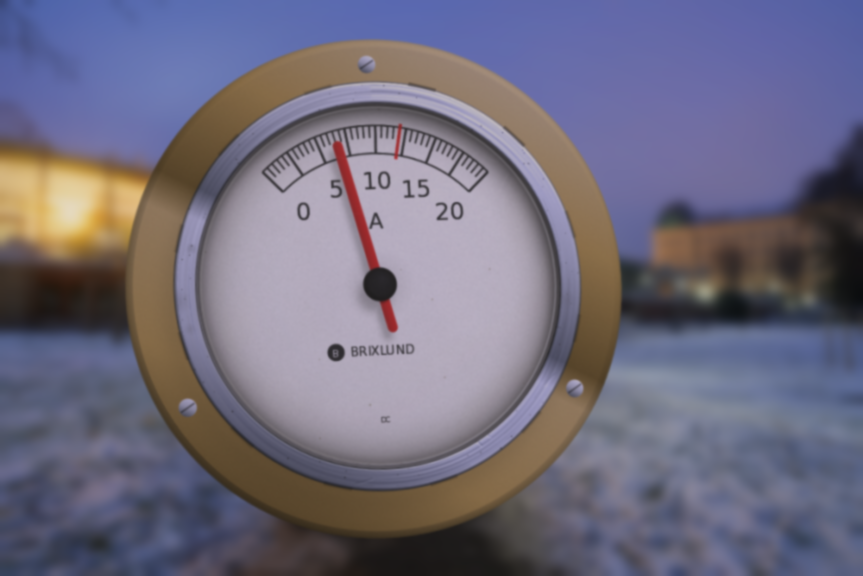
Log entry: 6.5 A
